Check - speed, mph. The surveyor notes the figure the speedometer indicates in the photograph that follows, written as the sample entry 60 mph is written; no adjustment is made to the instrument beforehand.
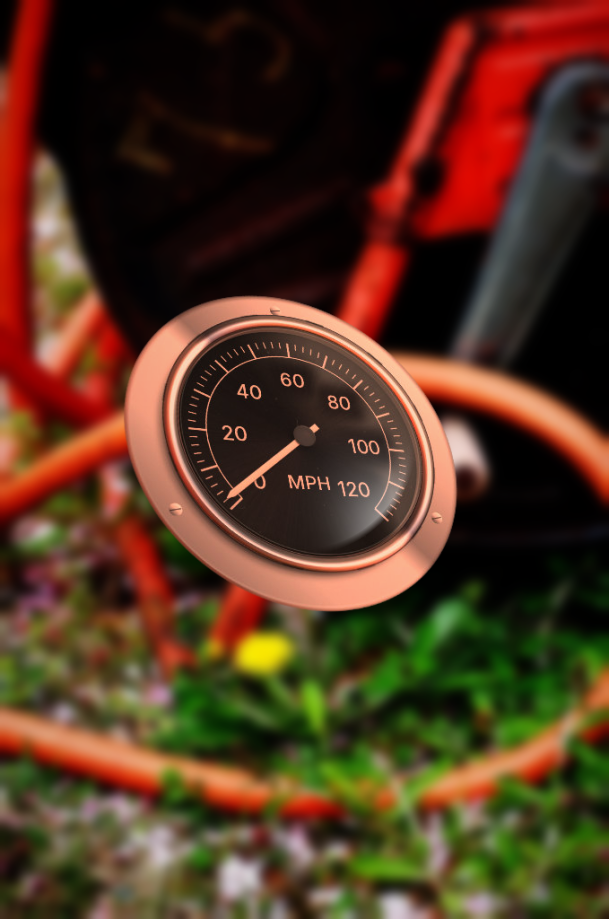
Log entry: 2 mph
